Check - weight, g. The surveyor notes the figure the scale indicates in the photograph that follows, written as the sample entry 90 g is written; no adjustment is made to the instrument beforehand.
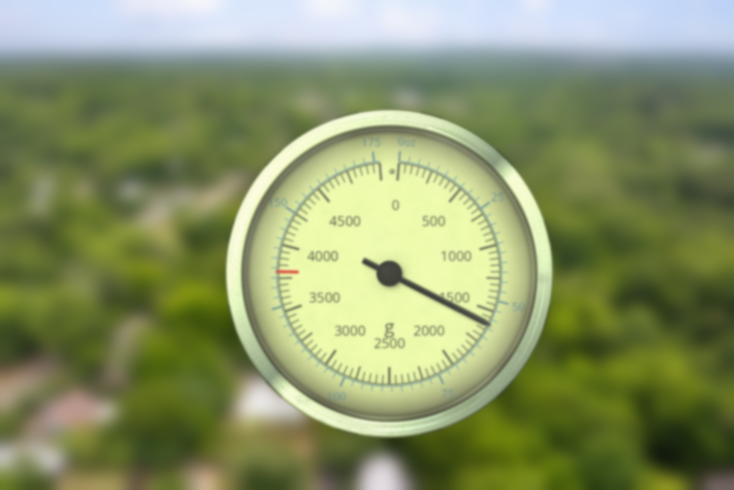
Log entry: 1600 g
